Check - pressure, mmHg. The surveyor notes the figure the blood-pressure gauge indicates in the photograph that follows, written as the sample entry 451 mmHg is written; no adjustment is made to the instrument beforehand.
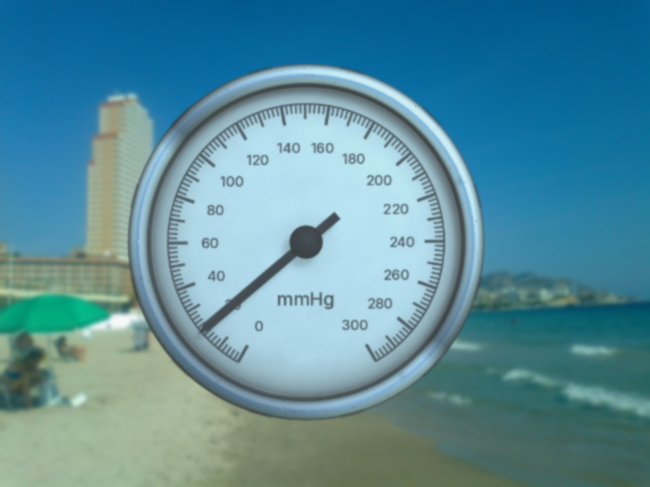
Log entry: 20 mmHg
